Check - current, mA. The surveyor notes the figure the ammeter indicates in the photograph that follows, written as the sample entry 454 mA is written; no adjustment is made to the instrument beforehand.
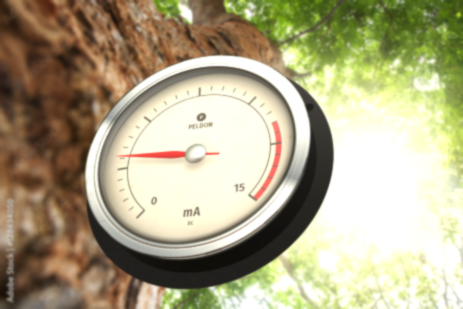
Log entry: 3 mA
